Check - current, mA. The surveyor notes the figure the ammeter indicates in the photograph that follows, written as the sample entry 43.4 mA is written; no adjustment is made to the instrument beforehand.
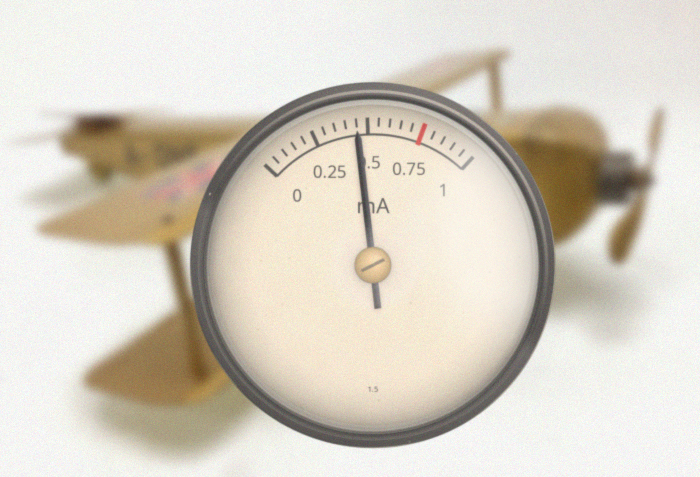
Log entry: 0.45 mA
